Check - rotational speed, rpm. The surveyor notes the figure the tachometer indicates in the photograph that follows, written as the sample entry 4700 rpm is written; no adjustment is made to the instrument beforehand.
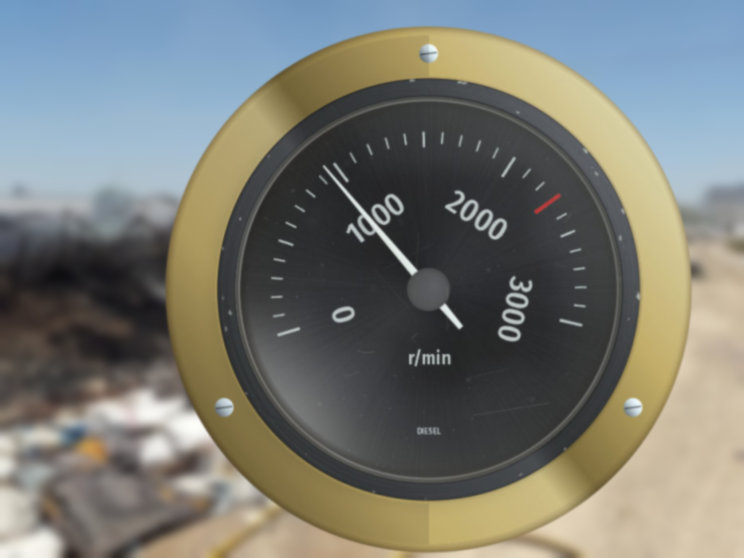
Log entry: 950 rpm
